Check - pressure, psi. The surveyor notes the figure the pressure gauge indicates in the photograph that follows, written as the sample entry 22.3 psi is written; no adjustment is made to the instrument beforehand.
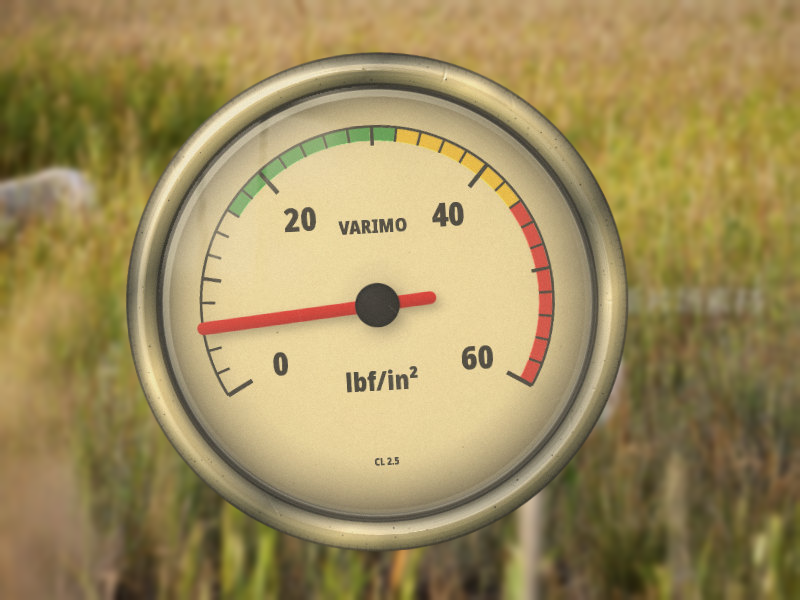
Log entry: 6 psi
